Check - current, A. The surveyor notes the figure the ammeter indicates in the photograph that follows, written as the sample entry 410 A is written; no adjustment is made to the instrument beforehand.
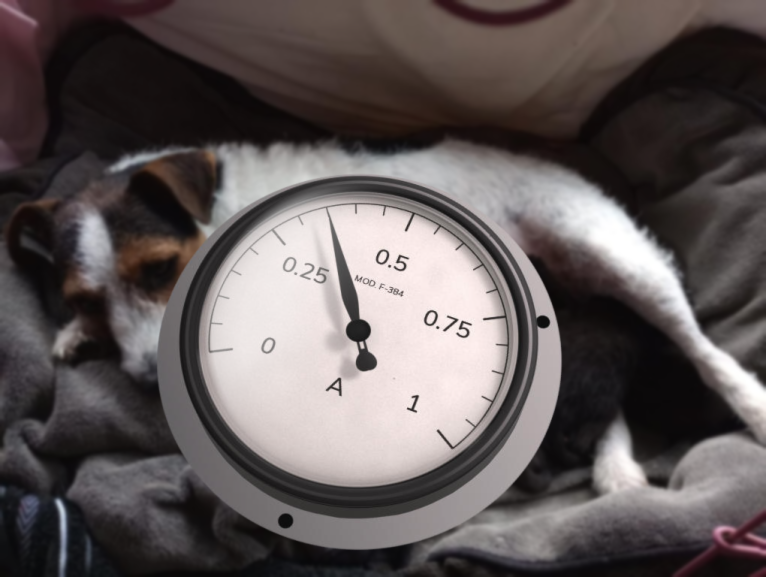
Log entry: 0.35 A
